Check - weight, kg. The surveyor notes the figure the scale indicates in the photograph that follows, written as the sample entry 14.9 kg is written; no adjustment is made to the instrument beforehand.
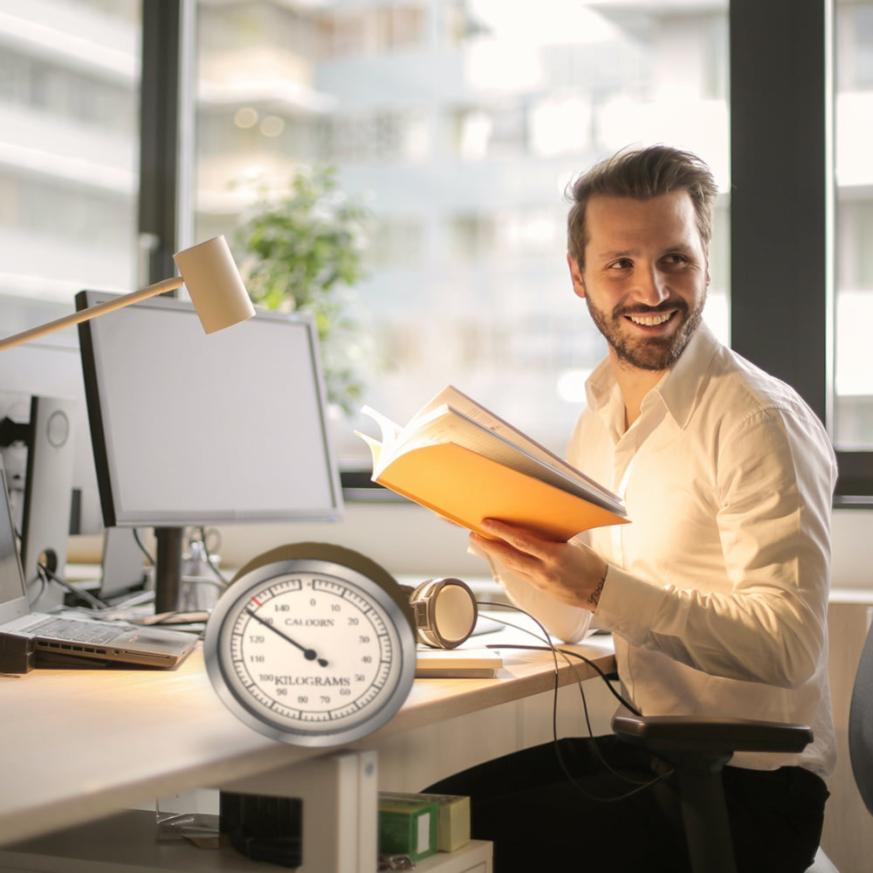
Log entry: 130 kg
